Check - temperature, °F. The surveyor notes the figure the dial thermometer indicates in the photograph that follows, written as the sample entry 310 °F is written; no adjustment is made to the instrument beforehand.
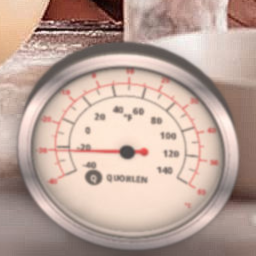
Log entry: -20 °F
